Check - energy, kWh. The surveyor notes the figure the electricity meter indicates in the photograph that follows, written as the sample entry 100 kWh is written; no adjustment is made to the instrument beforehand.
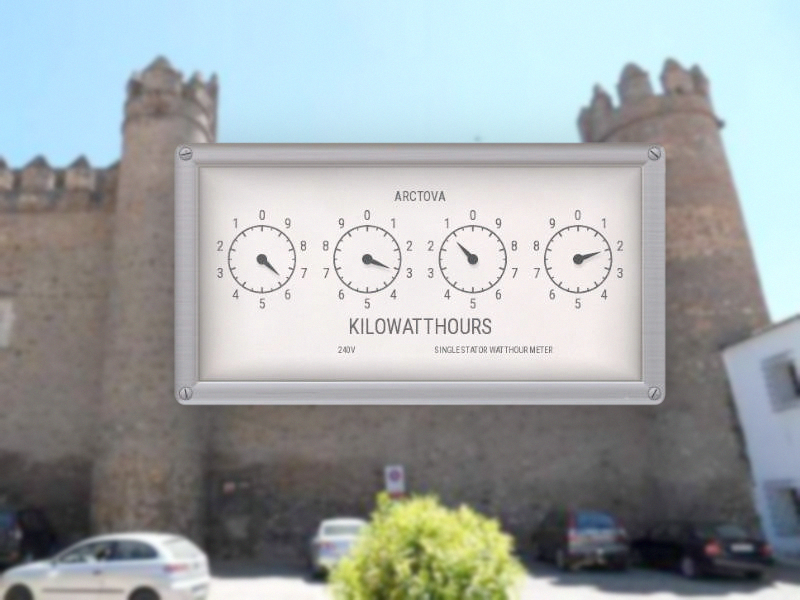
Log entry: 6312 kWh
